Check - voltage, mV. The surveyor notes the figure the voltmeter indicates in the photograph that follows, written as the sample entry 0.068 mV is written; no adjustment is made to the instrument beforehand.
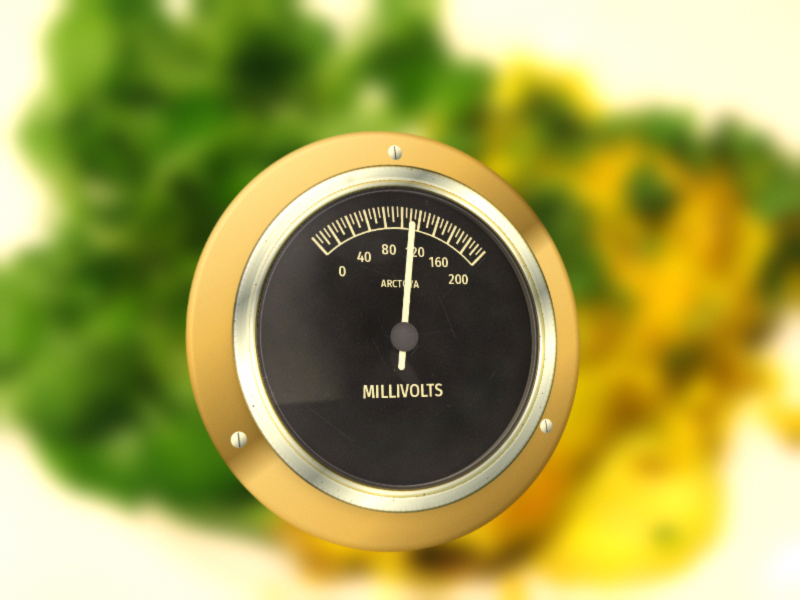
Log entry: 110 mV
